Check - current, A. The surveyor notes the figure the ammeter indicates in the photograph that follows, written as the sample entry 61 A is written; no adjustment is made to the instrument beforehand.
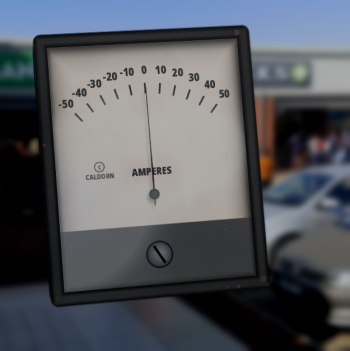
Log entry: 0 A
